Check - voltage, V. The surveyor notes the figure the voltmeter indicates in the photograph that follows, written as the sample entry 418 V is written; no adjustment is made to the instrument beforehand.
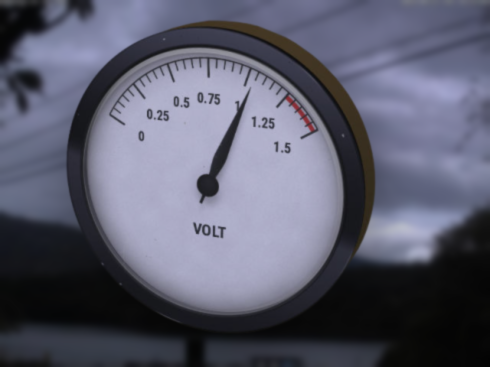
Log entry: 1.05 V
